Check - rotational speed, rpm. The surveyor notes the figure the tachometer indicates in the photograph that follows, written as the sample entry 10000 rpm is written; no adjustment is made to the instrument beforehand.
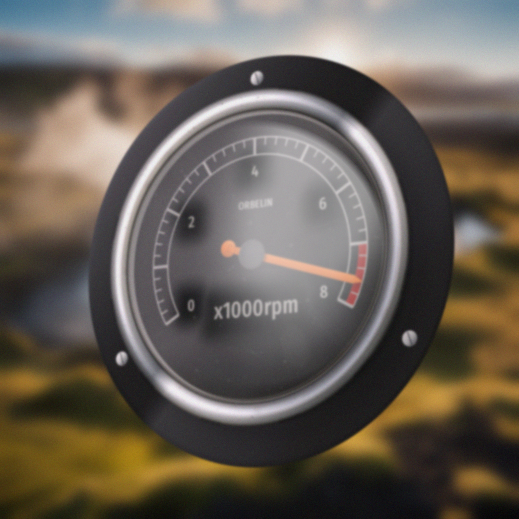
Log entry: 7600 rpm
